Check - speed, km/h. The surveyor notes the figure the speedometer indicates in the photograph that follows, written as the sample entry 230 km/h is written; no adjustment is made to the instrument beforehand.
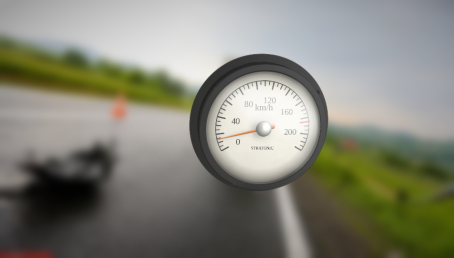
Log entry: 15 km/h
